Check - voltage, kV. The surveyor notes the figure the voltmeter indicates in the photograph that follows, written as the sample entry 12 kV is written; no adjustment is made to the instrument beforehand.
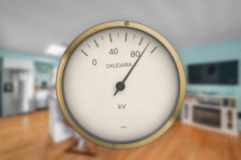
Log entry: 90 kV
